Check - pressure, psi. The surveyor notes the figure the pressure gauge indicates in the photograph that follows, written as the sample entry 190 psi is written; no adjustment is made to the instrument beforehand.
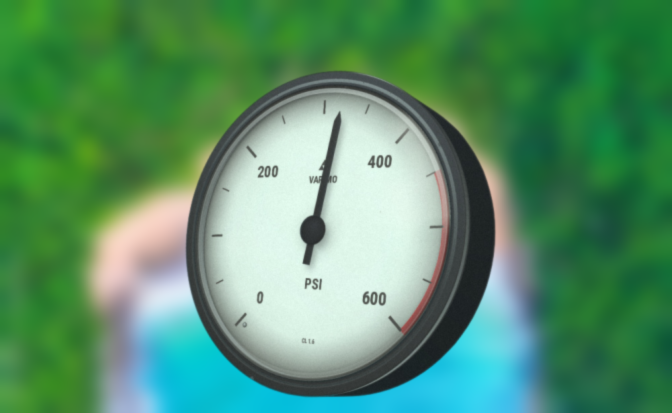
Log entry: 325 psi
